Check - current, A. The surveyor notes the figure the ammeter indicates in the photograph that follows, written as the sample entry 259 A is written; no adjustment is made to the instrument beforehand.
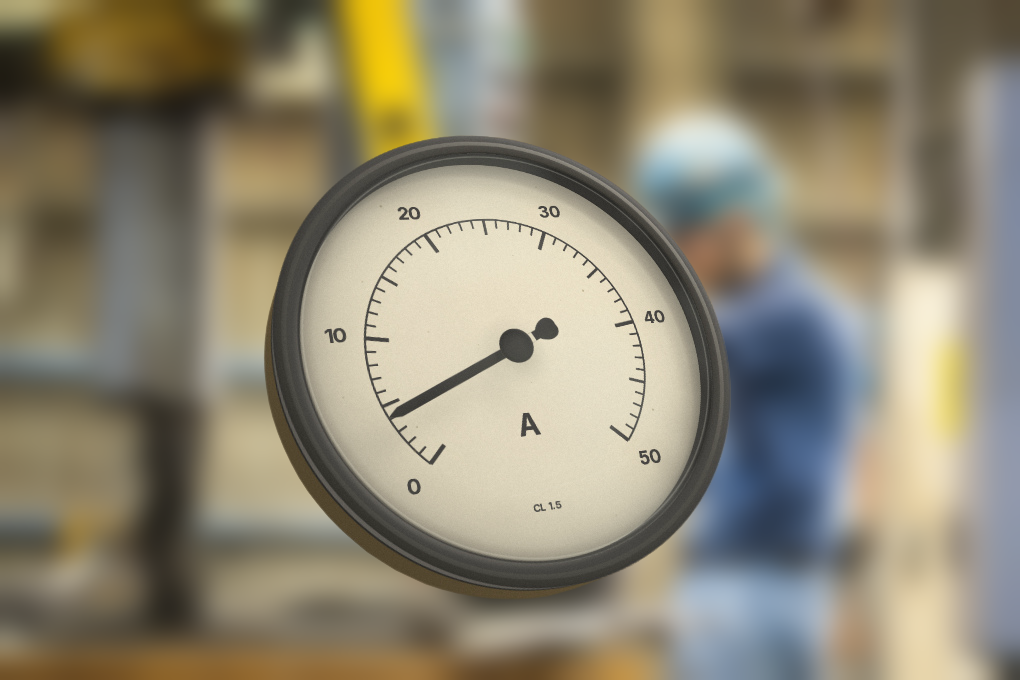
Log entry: 4 A
